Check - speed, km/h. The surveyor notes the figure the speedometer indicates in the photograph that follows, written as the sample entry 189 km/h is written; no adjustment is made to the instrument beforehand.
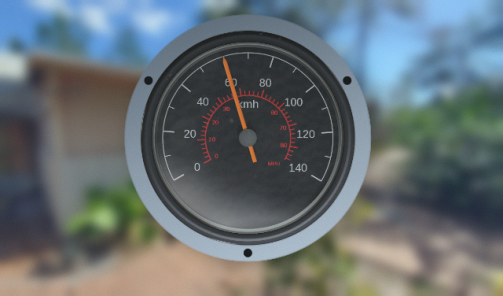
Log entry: 60 km/h
